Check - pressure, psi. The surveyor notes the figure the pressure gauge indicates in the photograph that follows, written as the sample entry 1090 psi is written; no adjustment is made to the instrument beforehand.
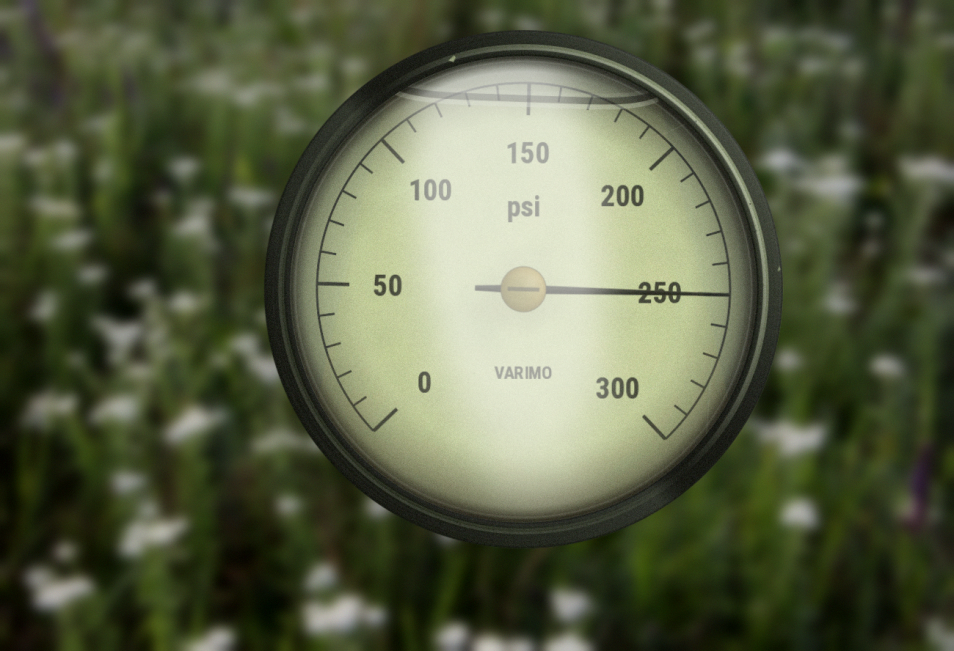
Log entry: 250 psi
